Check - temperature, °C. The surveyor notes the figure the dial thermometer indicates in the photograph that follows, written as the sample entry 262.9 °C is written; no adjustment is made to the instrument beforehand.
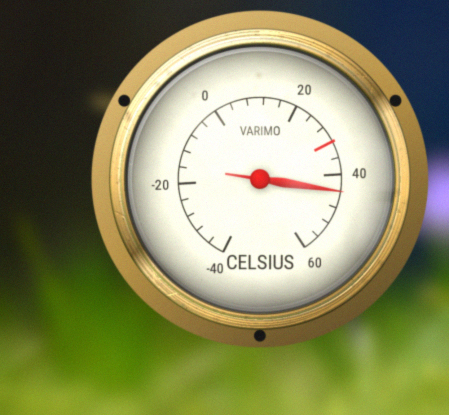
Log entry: 44 °C
